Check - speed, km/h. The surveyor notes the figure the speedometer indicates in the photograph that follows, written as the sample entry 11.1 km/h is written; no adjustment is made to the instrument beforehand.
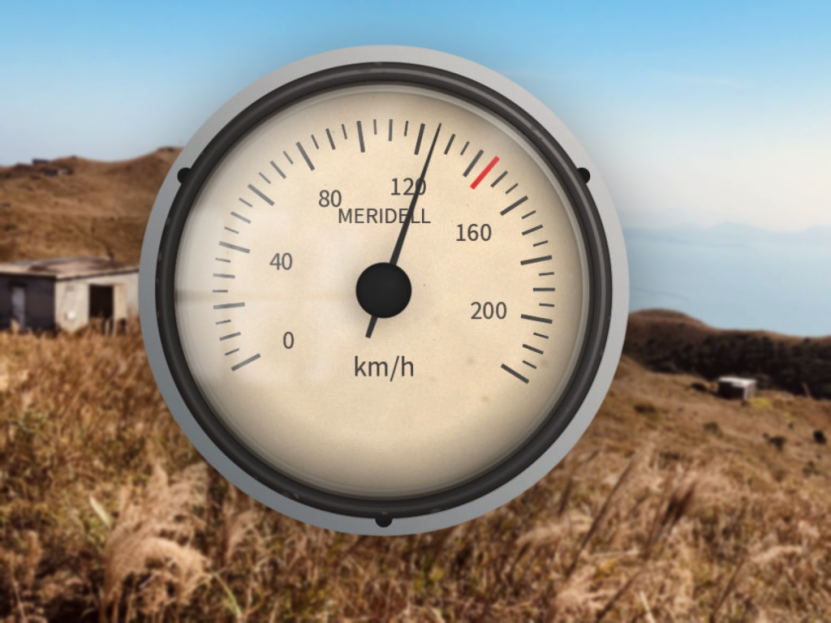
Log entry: 125 km/h
